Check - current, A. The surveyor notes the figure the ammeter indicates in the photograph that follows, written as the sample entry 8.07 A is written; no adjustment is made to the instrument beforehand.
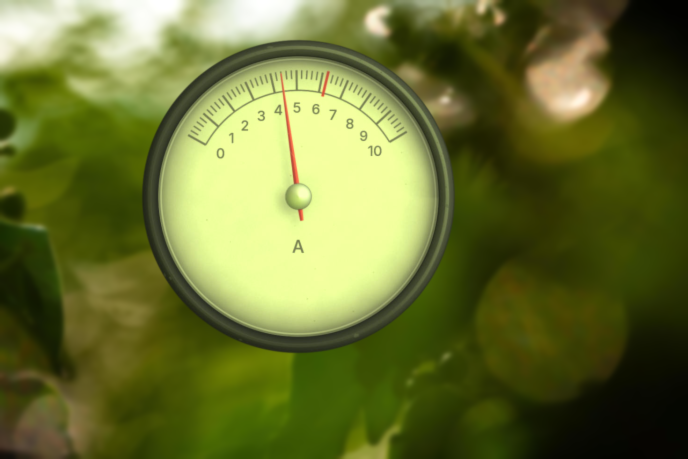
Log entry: 4.4 A
